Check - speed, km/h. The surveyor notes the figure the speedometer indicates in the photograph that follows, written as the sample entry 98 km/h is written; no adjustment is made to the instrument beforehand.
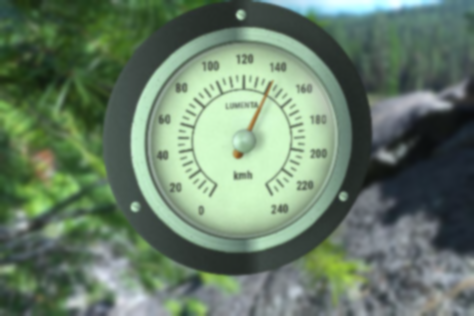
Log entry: 140 km/h
